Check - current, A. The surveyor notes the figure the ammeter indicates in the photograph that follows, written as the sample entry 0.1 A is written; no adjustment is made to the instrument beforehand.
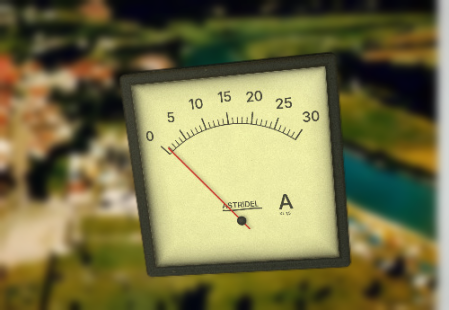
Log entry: 1 A
